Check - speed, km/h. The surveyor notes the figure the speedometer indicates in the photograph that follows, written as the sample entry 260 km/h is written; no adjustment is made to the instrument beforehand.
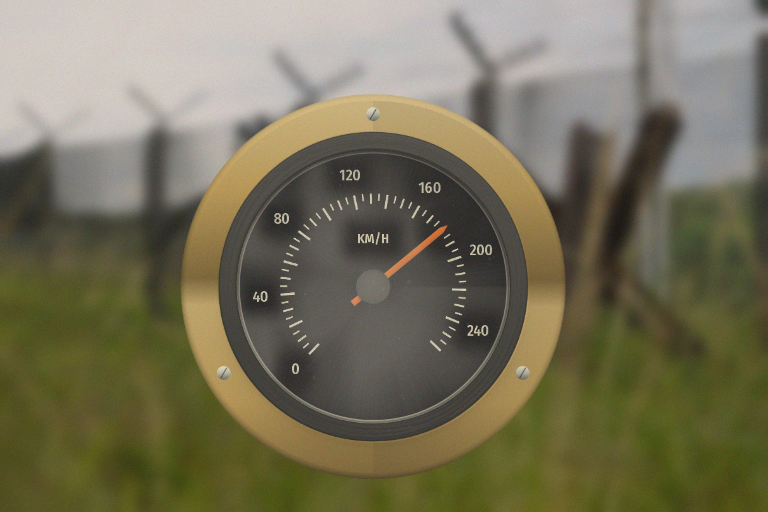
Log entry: 180 km/h
